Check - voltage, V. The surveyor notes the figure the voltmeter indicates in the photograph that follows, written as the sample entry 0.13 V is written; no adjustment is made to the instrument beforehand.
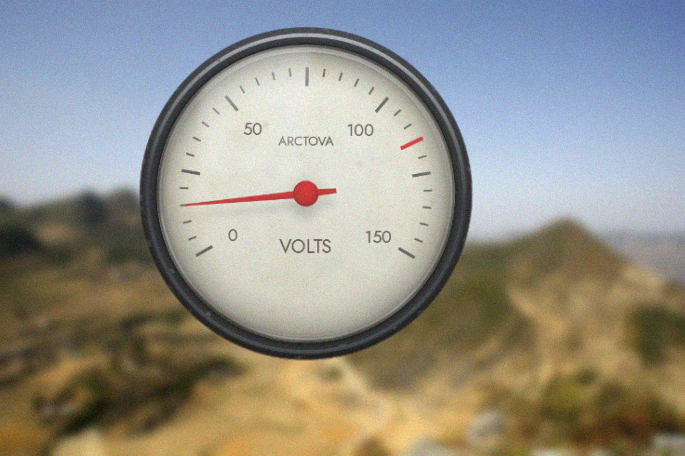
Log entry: 15 V
